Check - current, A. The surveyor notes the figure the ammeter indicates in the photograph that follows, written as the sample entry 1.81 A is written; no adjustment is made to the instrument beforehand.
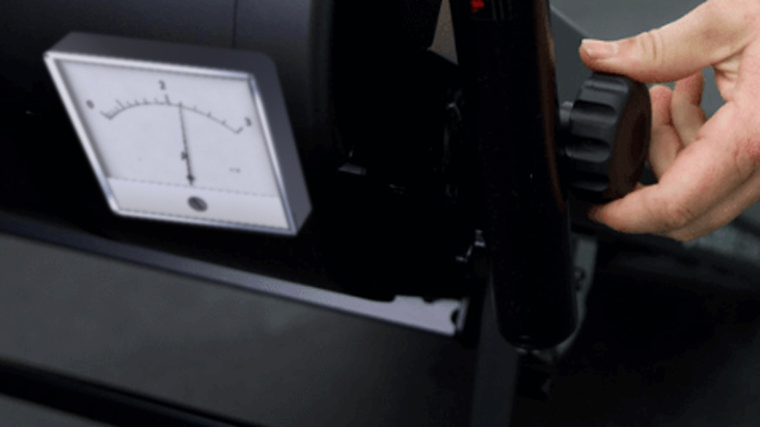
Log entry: 2.2 A
